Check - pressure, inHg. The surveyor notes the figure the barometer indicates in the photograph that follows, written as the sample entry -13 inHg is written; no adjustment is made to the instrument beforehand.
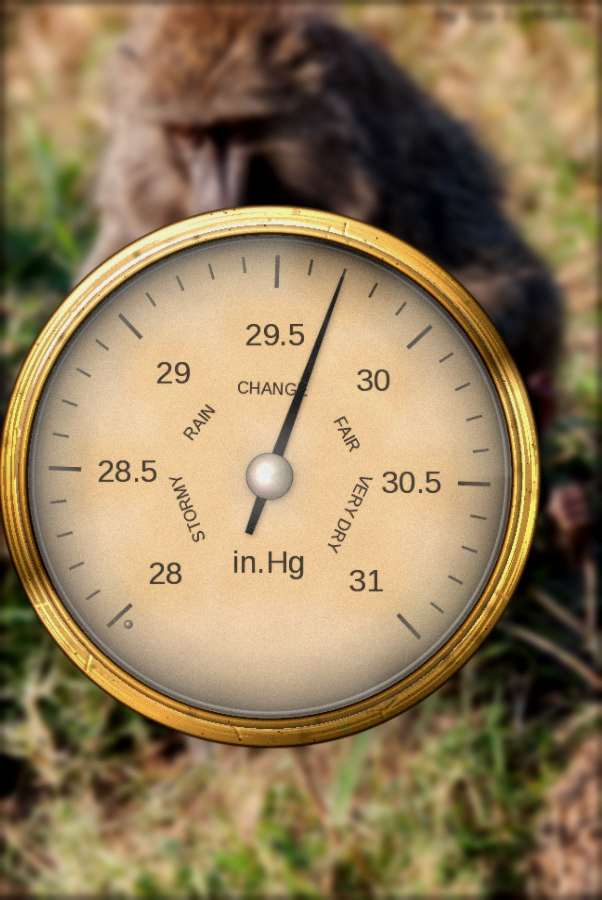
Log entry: 29.7 inHg
